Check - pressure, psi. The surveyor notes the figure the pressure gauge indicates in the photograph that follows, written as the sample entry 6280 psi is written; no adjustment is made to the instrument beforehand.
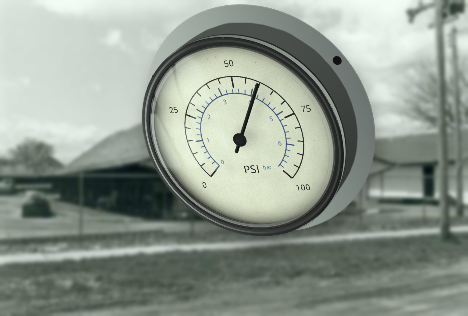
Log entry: 60 psi
